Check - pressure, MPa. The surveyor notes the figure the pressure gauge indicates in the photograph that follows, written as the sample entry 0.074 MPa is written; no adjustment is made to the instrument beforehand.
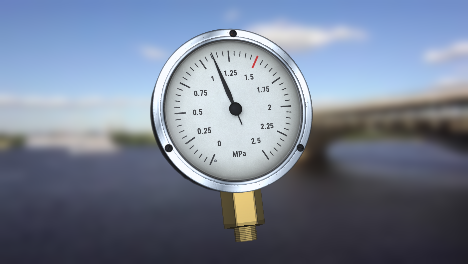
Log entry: 1.1 MPa
